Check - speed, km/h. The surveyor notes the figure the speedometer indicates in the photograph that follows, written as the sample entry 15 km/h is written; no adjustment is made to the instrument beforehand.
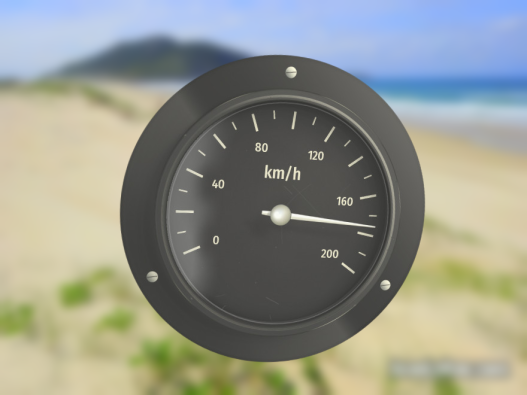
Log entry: 175 km/h
